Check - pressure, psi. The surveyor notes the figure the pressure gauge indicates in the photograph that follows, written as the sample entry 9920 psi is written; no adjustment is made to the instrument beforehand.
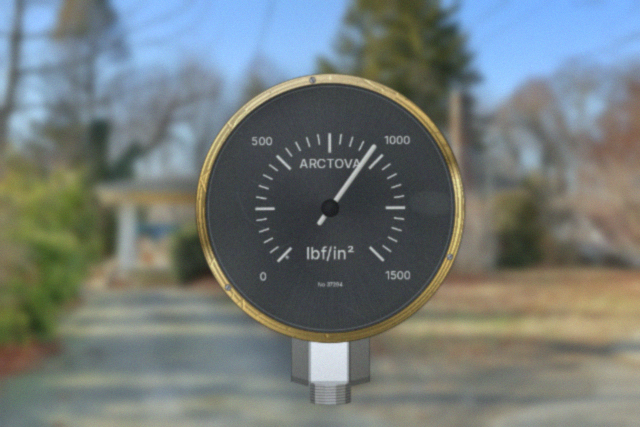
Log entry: 950 psi
